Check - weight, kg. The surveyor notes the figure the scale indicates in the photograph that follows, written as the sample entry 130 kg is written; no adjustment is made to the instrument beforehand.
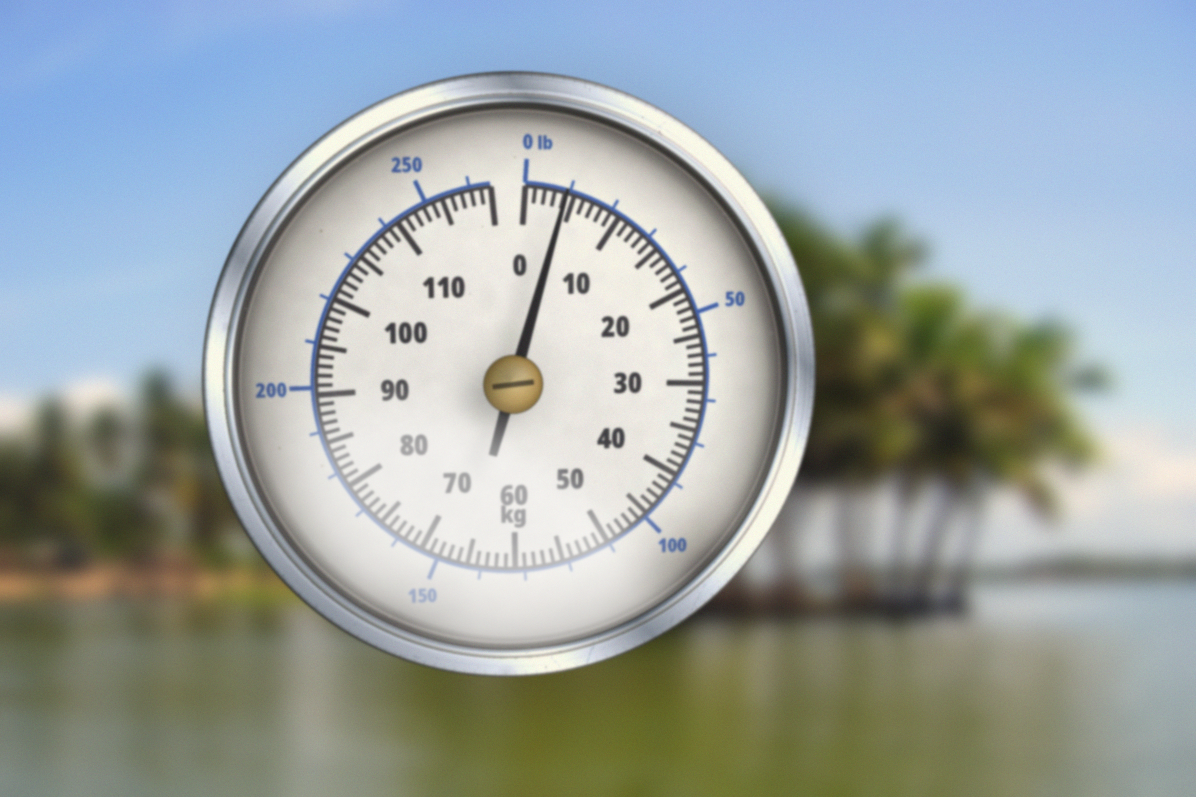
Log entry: 4 kg
